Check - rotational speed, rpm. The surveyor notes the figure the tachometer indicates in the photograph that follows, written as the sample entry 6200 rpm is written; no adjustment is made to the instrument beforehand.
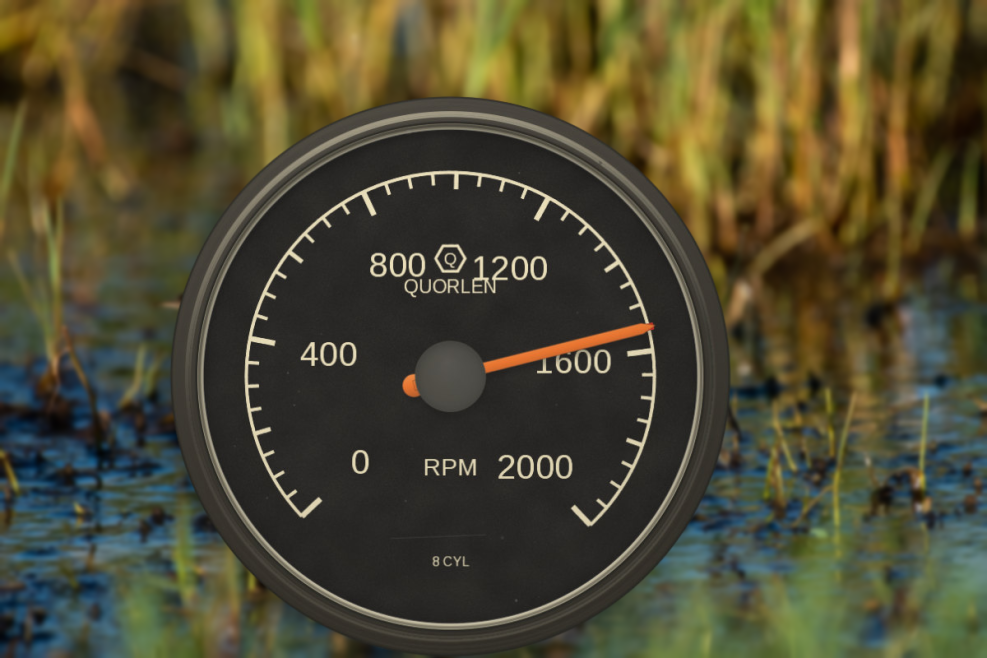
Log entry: 1550 rpm
